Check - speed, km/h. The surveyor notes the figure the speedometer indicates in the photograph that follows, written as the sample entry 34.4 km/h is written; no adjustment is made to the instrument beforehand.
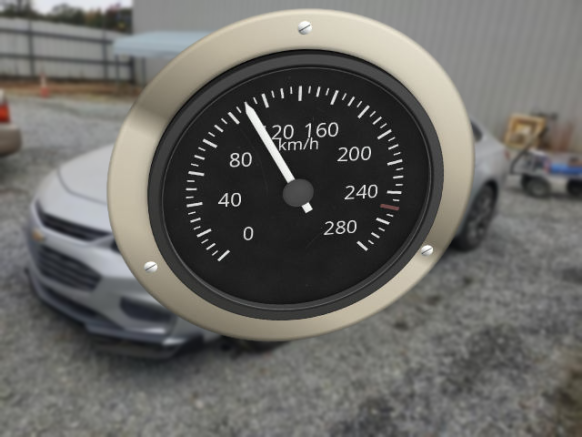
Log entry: 110 km/h
